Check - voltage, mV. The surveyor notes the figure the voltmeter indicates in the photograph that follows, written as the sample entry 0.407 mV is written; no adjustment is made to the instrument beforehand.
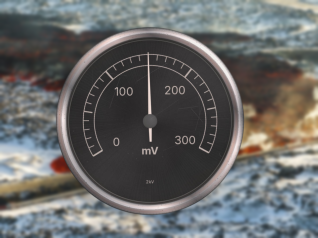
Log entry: 150 mV
